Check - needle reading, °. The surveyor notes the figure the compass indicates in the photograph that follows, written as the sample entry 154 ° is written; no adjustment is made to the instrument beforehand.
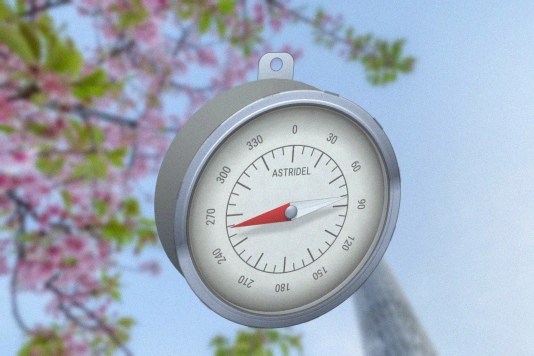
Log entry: 260 °
